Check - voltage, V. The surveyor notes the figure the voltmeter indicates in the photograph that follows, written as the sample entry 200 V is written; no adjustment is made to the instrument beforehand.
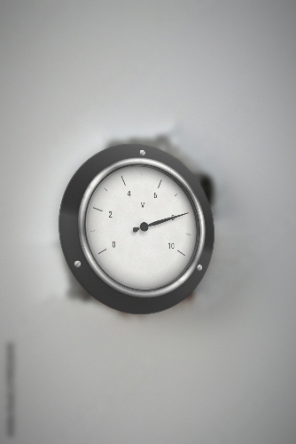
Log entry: 8 V
